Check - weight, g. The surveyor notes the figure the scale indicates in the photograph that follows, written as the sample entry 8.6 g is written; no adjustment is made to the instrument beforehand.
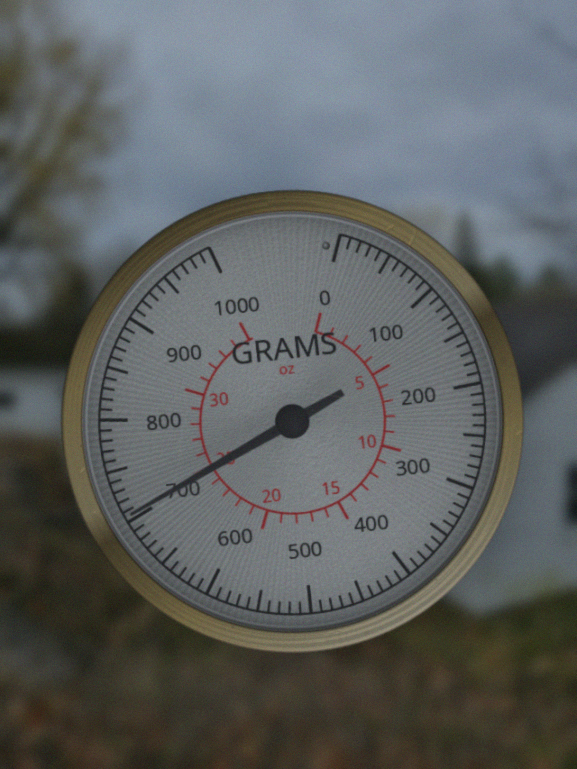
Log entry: 705 g
